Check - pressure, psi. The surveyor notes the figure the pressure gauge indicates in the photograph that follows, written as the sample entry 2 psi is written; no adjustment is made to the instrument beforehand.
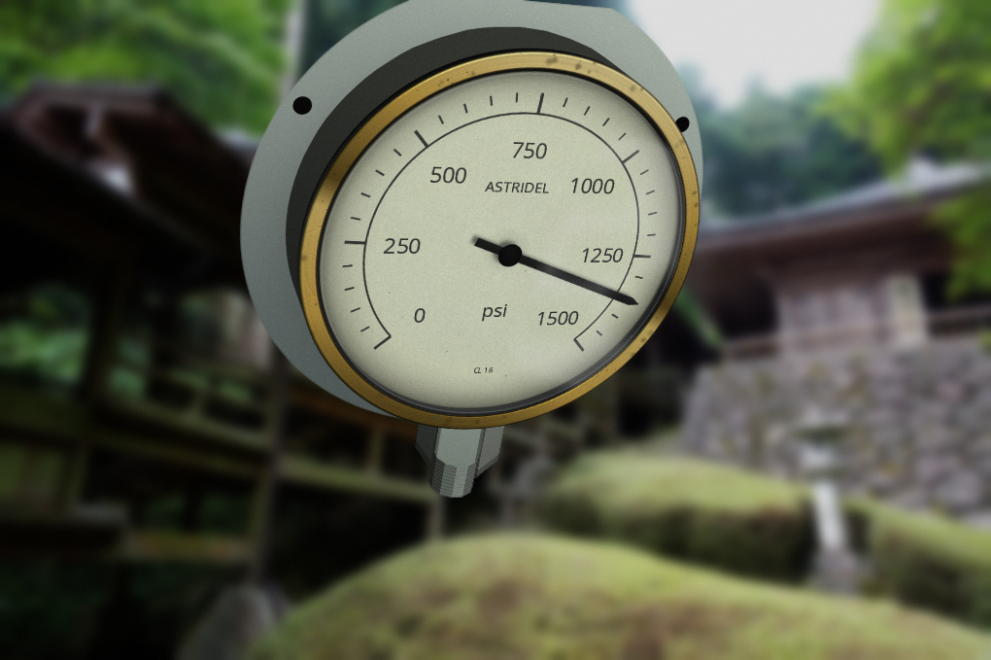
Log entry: 1350 psi
